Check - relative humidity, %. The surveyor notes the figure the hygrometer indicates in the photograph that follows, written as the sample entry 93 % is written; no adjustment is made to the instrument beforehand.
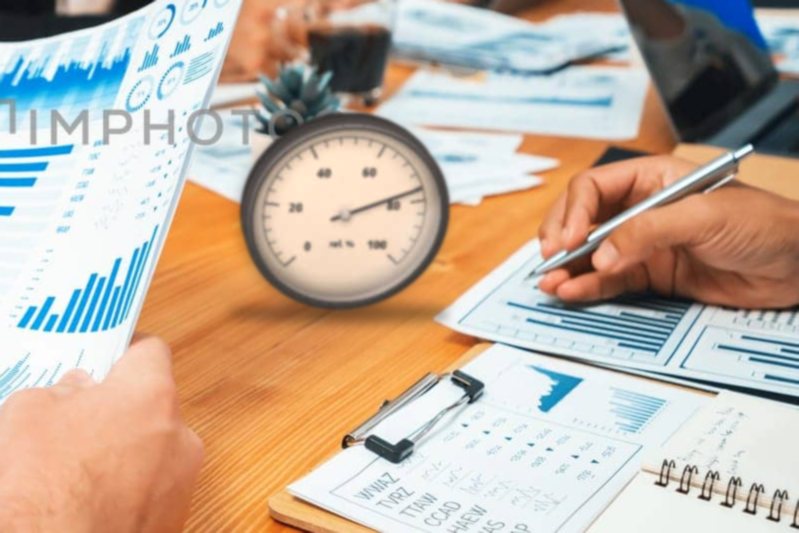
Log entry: 76 %
